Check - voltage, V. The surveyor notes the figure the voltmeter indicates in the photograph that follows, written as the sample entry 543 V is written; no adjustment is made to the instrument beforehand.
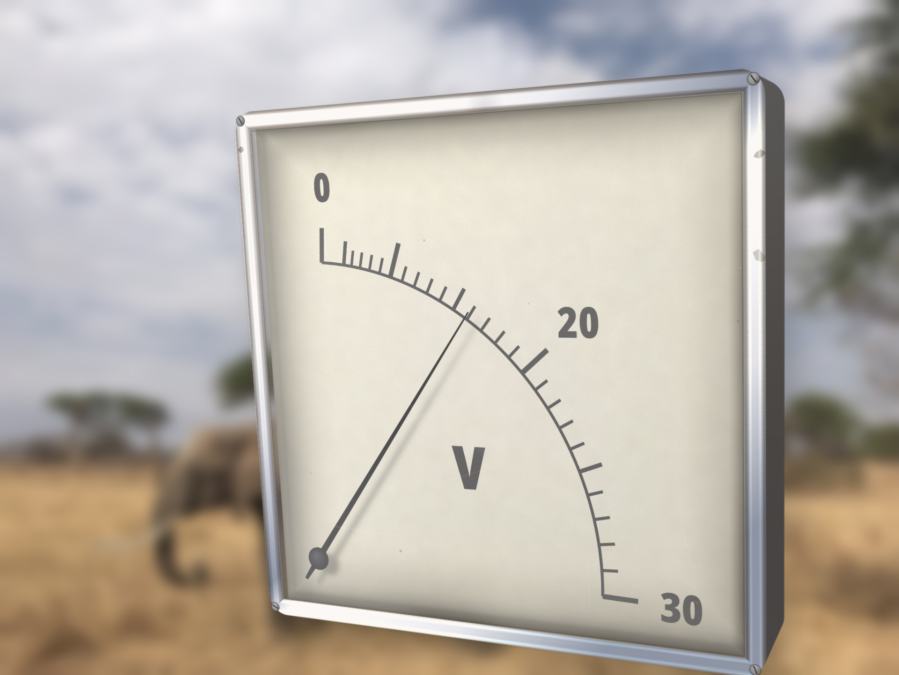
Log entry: 16 V
